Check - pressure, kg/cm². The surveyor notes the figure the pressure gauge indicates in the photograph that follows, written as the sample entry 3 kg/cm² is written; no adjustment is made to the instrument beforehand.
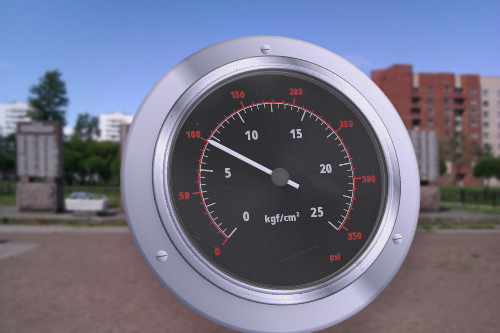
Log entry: 7 kg/cm²
